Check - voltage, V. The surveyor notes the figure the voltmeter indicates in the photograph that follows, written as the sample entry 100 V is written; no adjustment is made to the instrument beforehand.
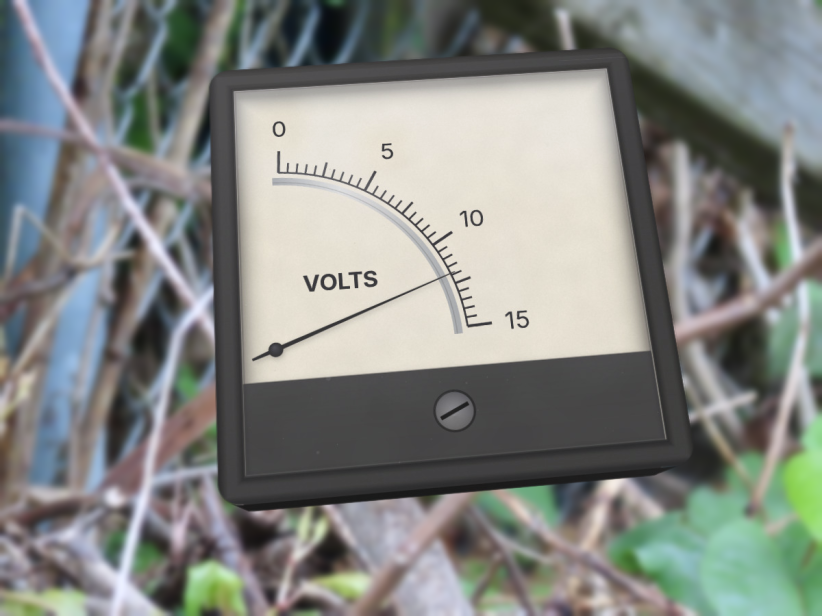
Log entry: 12 V
